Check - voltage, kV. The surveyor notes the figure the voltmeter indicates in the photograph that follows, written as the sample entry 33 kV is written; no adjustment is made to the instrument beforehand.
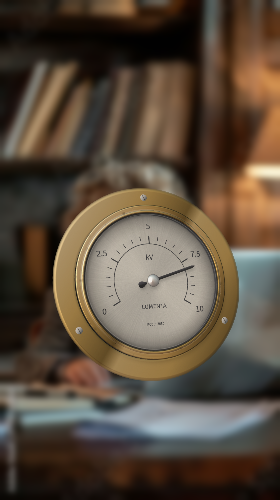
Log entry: 8 kV
